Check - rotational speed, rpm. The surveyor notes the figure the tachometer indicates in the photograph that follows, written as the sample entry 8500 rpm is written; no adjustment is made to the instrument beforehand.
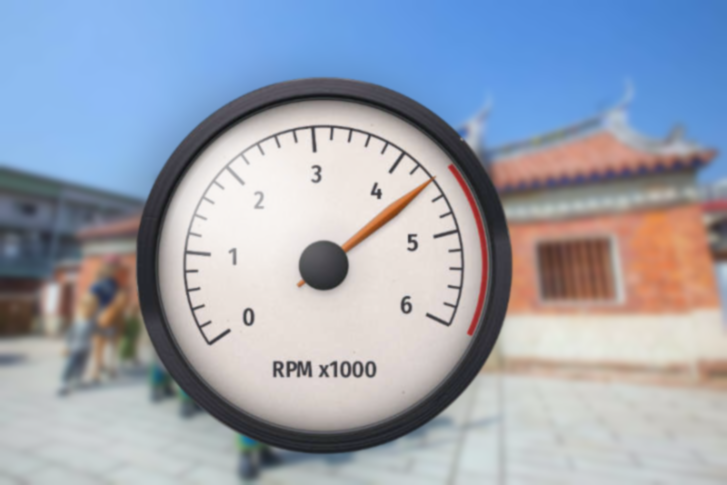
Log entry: 4400 rpm
